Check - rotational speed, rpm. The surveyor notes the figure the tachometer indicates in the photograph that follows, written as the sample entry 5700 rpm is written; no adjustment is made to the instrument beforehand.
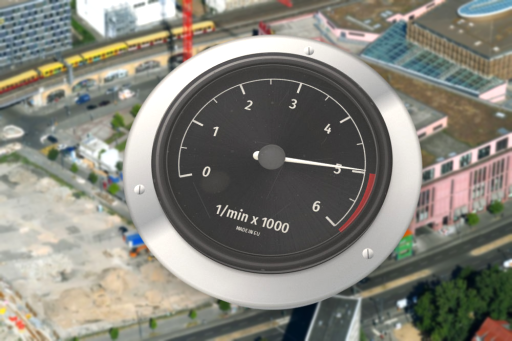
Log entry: 5000 rpm
